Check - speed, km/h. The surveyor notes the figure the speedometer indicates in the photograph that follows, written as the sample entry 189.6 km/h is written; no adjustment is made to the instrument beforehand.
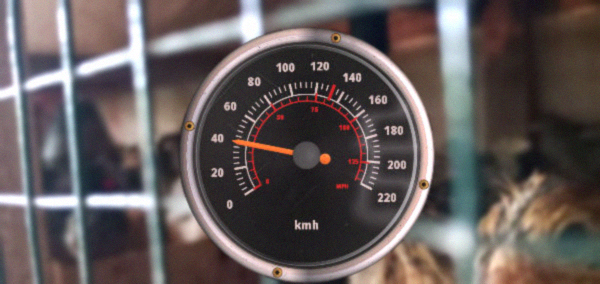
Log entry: 40 km/h
